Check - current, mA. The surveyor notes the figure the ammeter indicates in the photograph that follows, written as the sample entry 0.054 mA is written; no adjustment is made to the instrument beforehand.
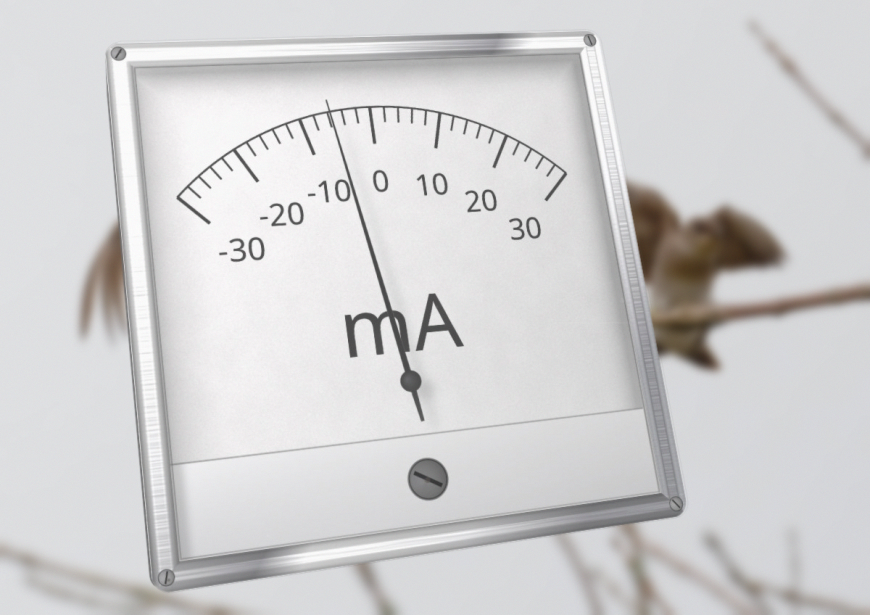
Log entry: -6 mA
